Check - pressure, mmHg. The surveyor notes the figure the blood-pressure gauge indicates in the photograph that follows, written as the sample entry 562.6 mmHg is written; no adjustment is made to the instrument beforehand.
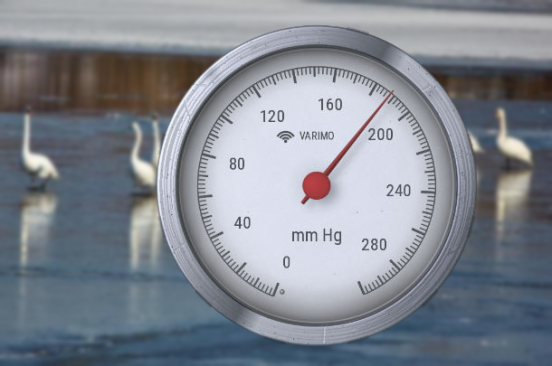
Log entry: 188 mmHg
